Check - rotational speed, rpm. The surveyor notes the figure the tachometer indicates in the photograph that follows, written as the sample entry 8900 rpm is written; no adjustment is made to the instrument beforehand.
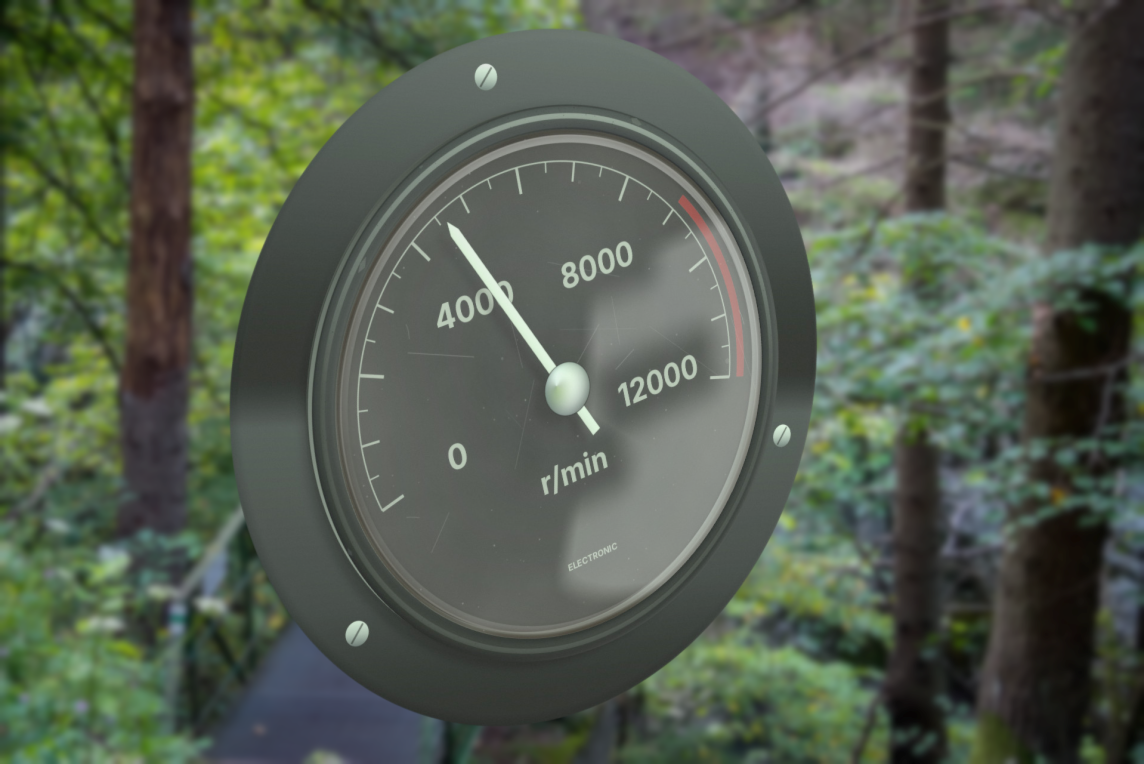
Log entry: 4500 rpm
